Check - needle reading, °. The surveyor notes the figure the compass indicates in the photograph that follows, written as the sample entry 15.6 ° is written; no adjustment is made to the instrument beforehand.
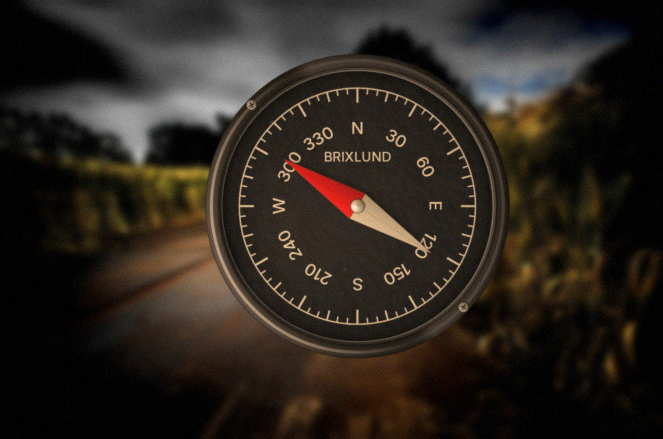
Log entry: 302.5 °
